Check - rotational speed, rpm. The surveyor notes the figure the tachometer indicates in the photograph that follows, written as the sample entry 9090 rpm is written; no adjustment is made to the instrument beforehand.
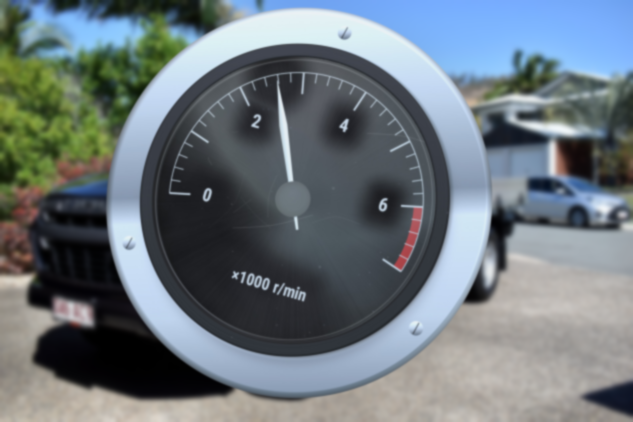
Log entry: 2600 rpm
